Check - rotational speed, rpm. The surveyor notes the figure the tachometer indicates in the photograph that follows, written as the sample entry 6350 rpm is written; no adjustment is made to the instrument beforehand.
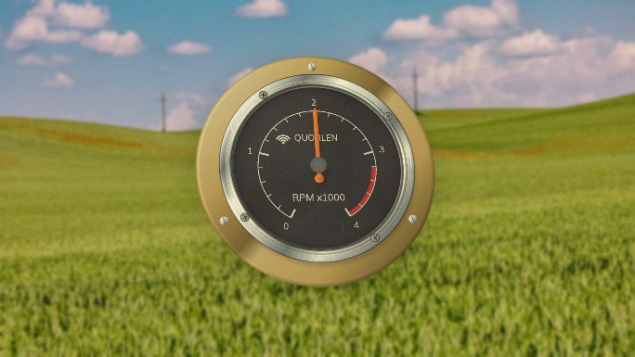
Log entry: 2000 rpm
